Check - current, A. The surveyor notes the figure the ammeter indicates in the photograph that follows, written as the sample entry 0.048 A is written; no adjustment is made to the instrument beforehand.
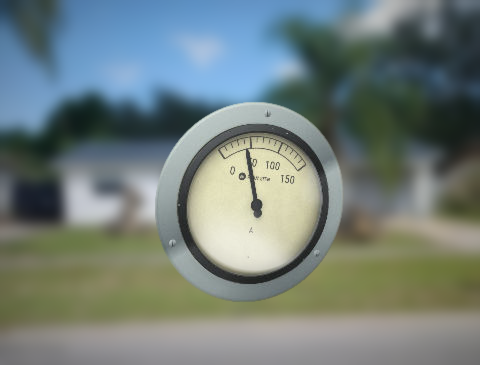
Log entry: 40 A
